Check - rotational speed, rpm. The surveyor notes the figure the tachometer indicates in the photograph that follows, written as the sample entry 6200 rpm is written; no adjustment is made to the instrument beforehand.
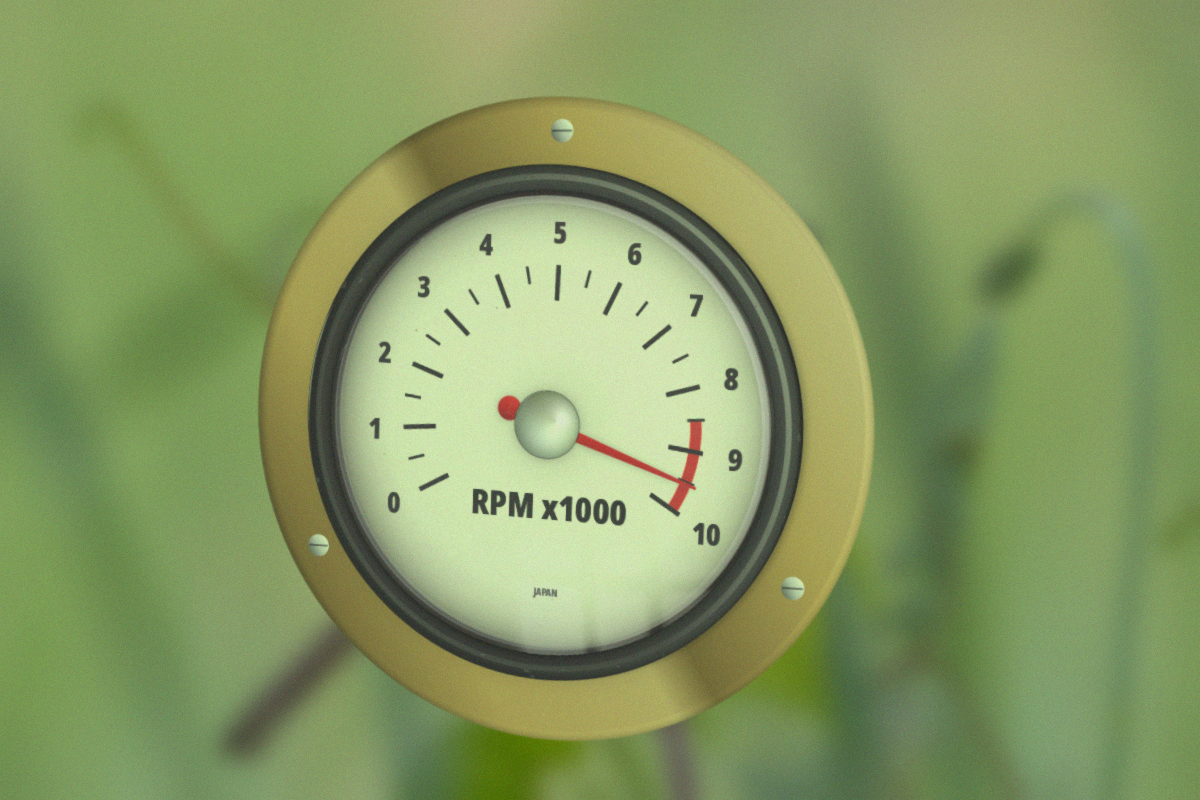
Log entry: 9500 rpm
